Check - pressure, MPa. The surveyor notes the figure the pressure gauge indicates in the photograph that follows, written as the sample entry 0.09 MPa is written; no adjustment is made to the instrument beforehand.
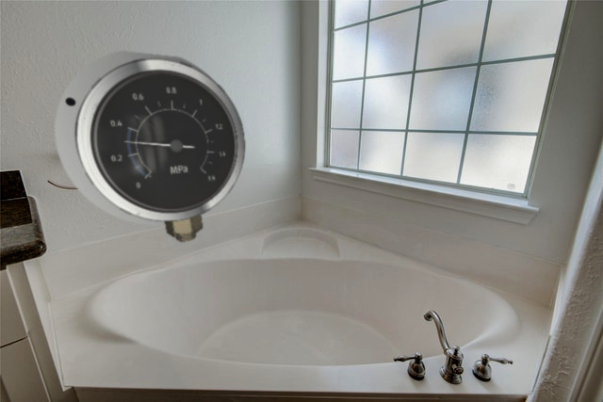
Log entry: 0.3 MPa
